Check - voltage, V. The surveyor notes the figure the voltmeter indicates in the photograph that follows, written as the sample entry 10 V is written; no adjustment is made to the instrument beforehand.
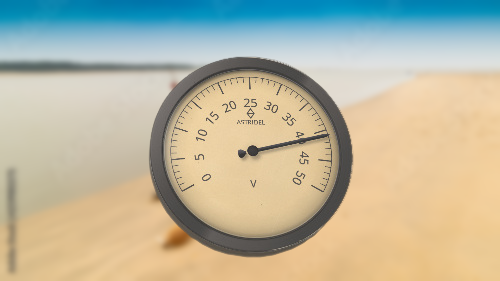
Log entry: 41 V
